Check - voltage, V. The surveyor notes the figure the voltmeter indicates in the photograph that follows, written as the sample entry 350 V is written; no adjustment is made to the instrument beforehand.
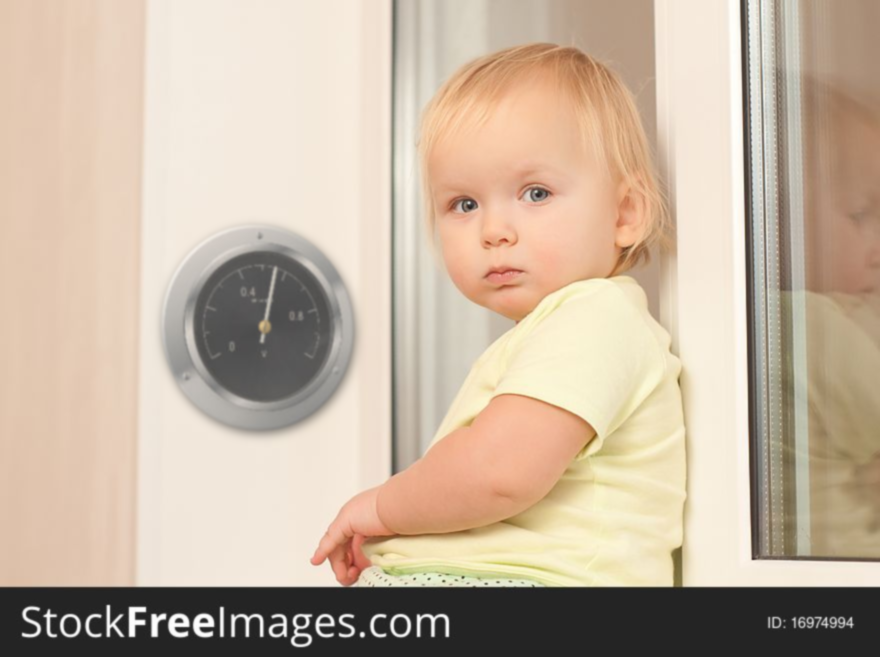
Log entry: 0.55 V
